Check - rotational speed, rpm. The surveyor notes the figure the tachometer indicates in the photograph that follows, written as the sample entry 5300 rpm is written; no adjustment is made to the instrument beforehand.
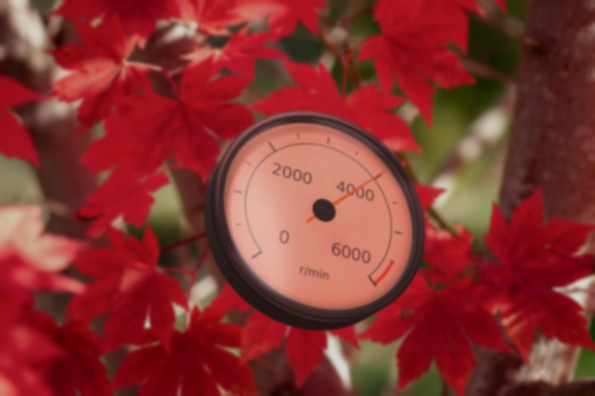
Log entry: 4000 rpm
